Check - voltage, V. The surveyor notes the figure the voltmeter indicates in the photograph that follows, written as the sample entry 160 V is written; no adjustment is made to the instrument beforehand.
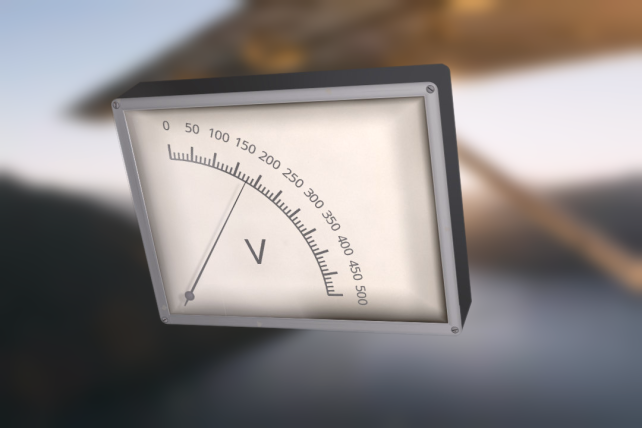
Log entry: 180 V
